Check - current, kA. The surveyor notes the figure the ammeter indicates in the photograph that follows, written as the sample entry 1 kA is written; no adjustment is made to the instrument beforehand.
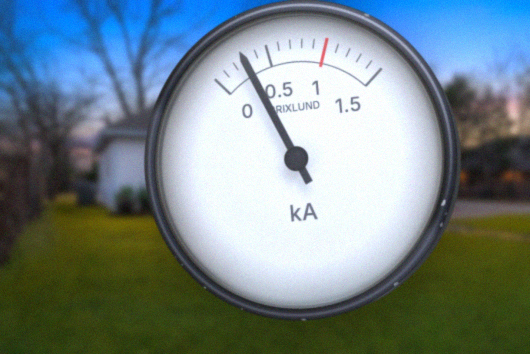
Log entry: 0.3 kA
